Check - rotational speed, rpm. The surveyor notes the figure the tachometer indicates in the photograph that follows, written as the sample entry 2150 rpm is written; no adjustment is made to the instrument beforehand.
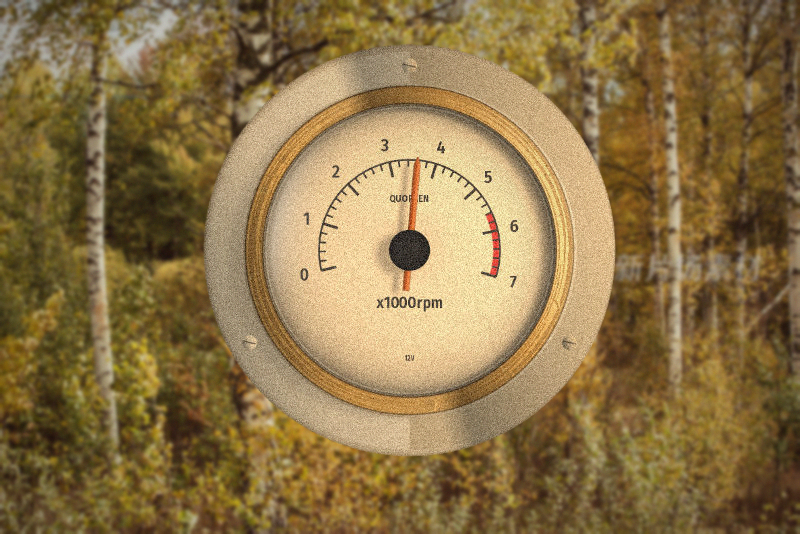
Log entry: 3600 rpm
